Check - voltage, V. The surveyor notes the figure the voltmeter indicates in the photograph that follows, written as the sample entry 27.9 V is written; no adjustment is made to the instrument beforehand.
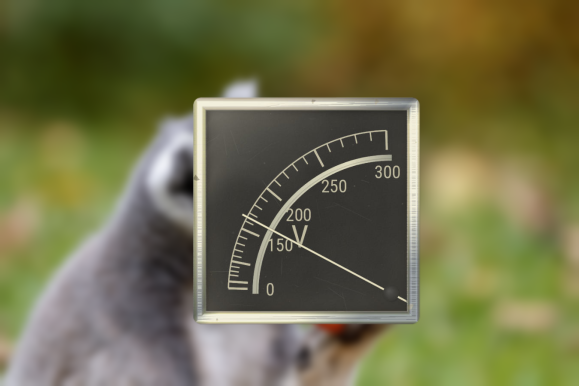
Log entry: 165 V
